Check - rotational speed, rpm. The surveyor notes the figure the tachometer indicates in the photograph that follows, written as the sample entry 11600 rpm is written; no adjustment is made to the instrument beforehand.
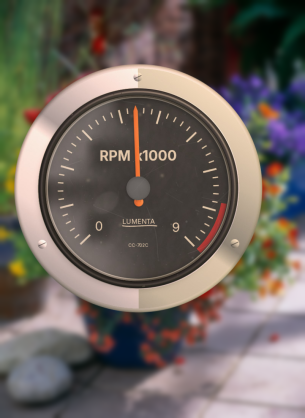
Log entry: 4400 rpm
